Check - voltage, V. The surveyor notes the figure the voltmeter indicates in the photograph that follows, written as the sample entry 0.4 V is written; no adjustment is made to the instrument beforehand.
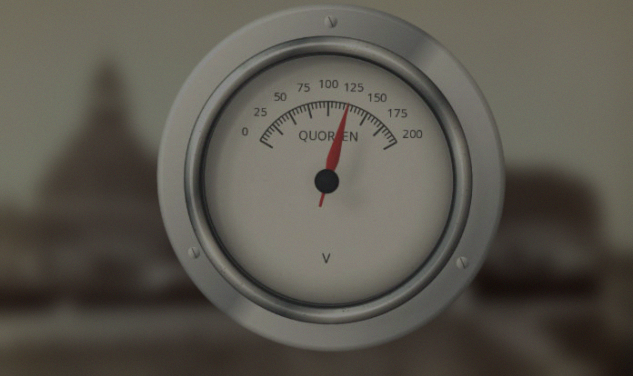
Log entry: 125 V
